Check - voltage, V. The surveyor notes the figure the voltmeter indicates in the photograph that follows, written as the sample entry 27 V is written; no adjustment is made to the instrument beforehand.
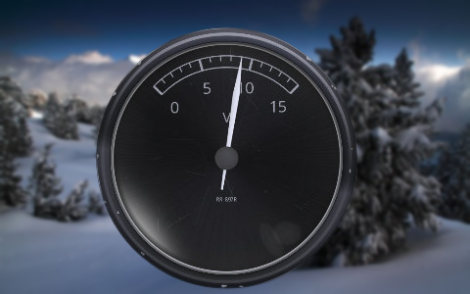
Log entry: 9 V
